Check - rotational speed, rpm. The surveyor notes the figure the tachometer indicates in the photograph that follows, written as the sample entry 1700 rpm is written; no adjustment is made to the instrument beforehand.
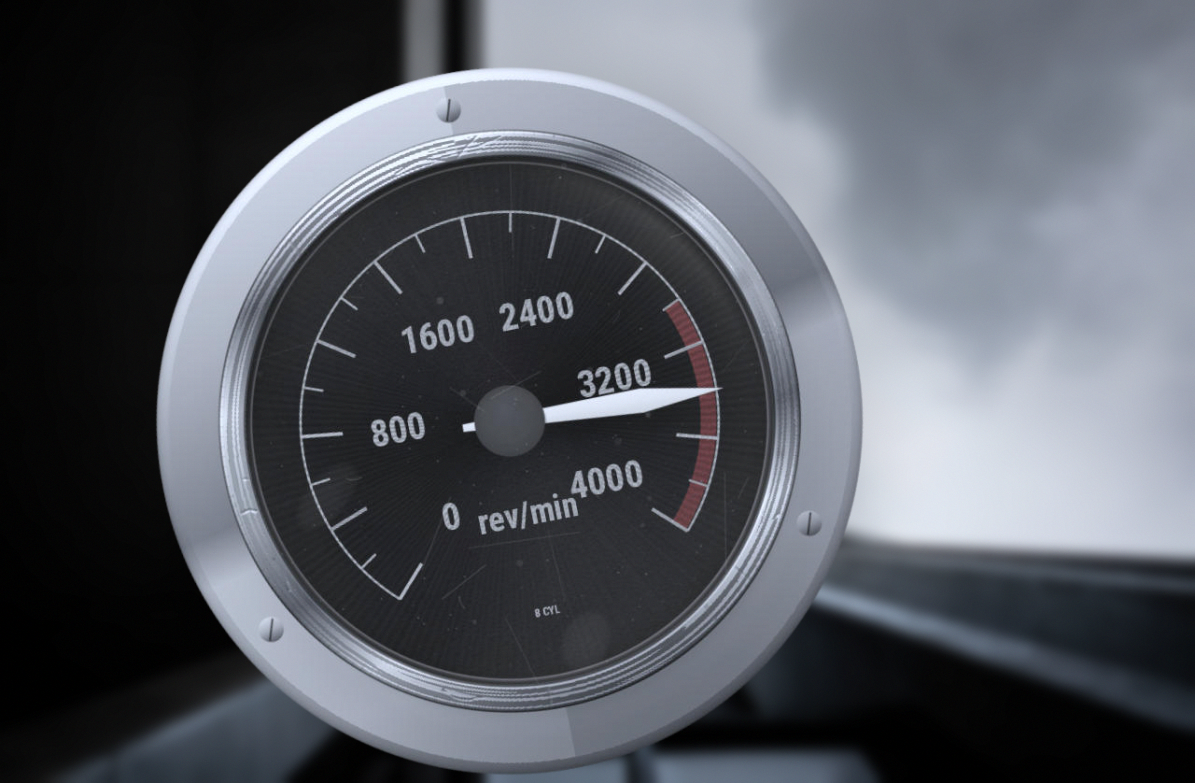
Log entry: 3400 rpm
